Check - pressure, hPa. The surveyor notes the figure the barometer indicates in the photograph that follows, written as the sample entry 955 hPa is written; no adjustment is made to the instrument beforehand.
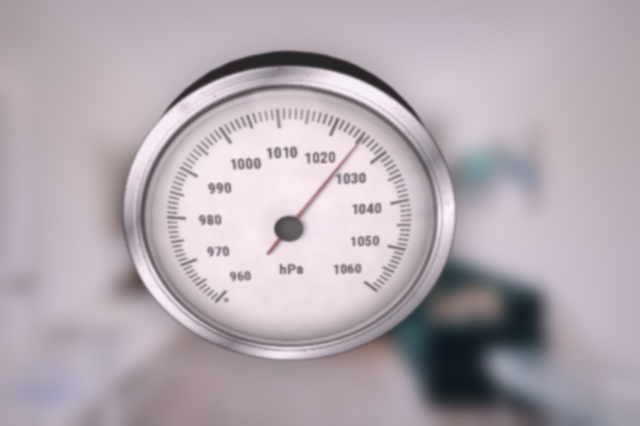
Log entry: 1025 hPa
